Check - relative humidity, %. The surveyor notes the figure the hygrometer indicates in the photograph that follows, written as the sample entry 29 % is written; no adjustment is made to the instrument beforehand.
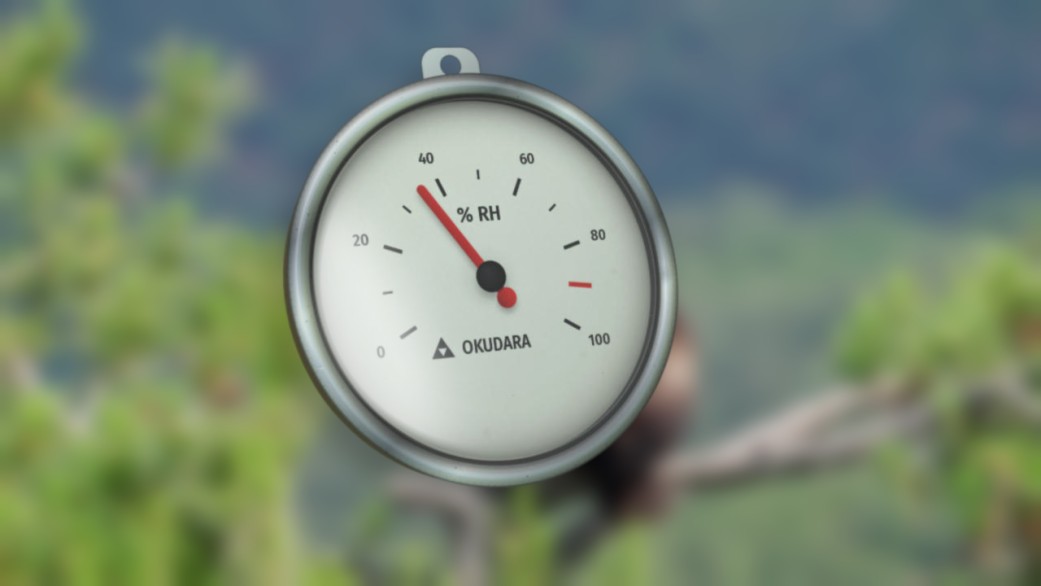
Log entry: 35 %
